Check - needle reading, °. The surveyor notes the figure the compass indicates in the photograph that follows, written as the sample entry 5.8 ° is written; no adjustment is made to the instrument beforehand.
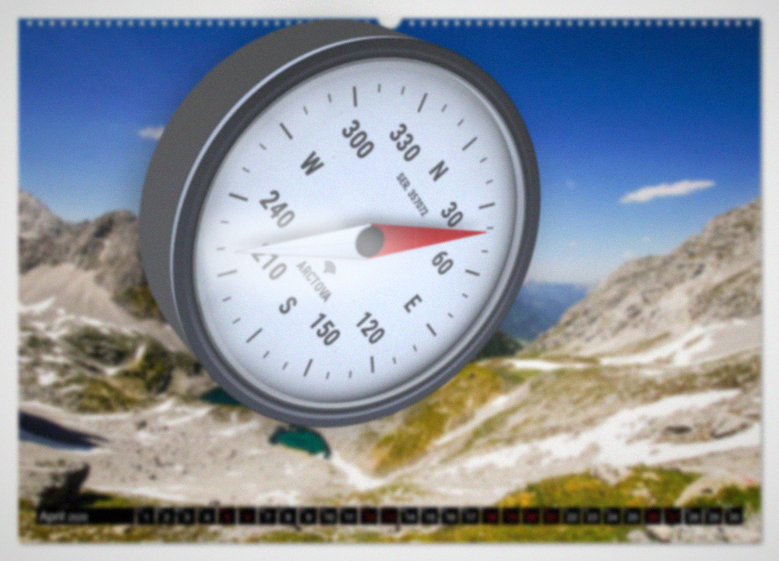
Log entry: 40 °
